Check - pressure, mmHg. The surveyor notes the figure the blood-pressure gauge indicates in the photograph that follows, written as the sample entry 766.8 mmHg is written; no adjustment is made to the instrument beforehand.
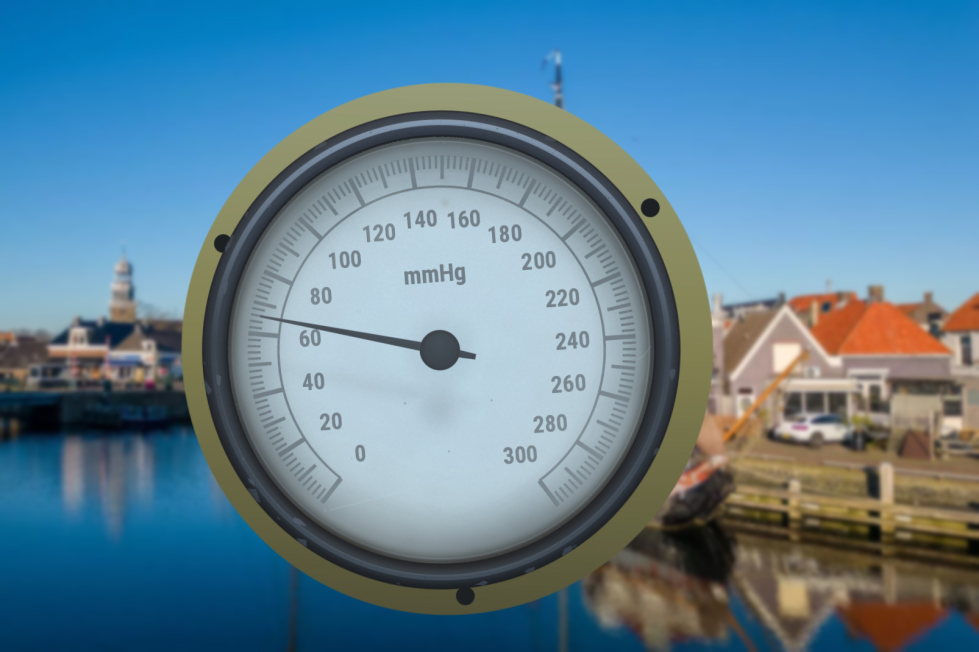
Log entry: 66 mmHg
